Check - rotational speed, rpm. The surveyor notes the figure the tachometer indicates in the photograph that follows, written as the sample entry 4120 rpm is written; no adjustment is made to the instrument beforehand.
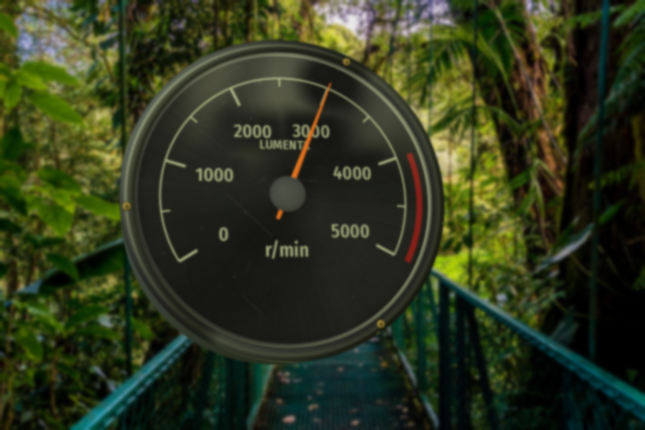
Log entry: 3000 rpm
